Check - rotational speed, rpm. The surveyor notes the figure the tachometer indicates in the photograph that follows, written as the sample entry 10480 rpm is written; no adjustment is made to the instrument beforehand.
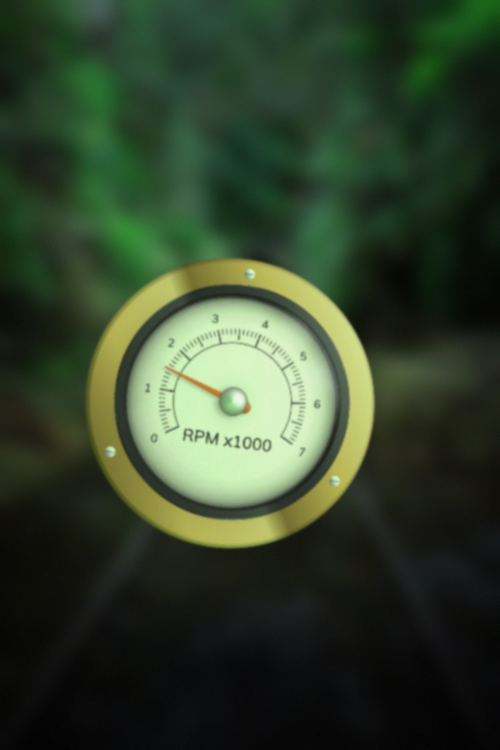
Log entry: 1500 rpm
